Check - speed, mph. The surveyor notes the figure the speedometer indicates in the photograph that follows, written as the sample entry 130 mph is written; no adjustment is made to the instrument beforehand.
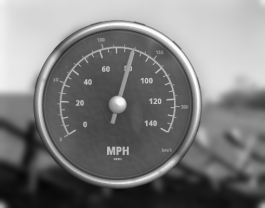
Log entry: 80 mph
